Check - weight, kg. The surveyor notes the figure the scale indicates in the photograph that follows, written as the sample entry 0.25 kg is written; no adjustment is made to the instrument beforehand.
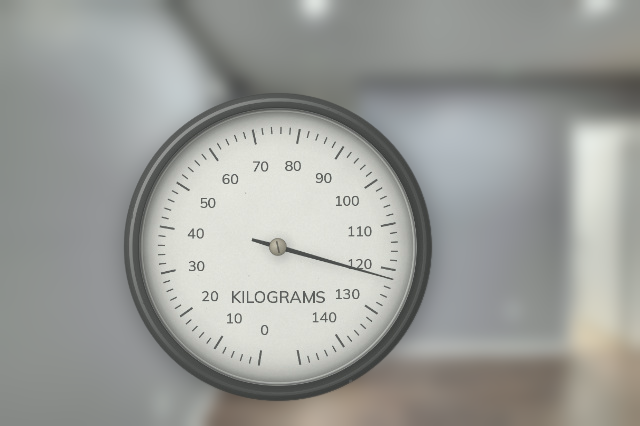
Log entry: 122 kg
